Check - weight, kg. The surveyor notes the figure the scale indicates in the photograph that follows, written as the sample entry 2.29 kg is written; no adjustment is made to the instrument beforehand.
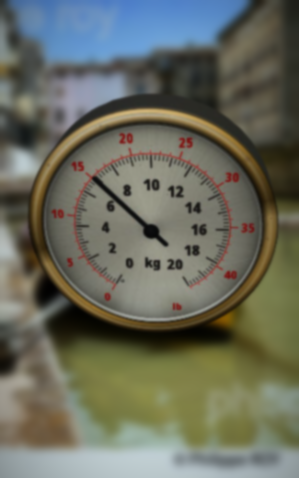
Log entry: 7 kg
